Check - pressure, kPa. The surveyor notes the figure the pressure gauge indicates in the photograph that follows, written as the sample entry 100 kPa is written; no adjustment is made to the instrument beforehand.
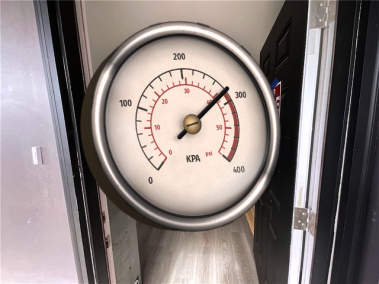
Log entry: 280 kPa
